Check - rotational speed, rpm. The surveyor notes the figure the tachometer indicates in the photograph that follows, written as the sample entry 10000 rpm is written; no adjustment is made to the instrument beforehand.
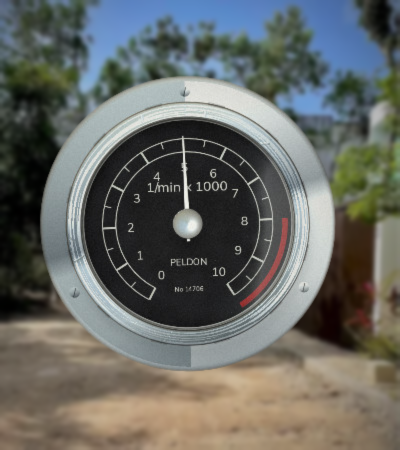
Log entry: 5000 rpm
